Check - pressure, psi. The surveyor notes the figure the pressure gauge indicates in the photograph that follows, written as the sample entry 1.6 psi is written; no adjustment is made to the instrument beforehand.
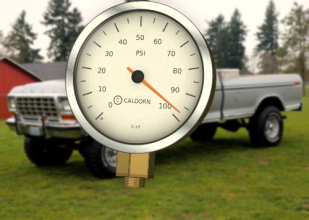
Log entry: 97.5 psi
